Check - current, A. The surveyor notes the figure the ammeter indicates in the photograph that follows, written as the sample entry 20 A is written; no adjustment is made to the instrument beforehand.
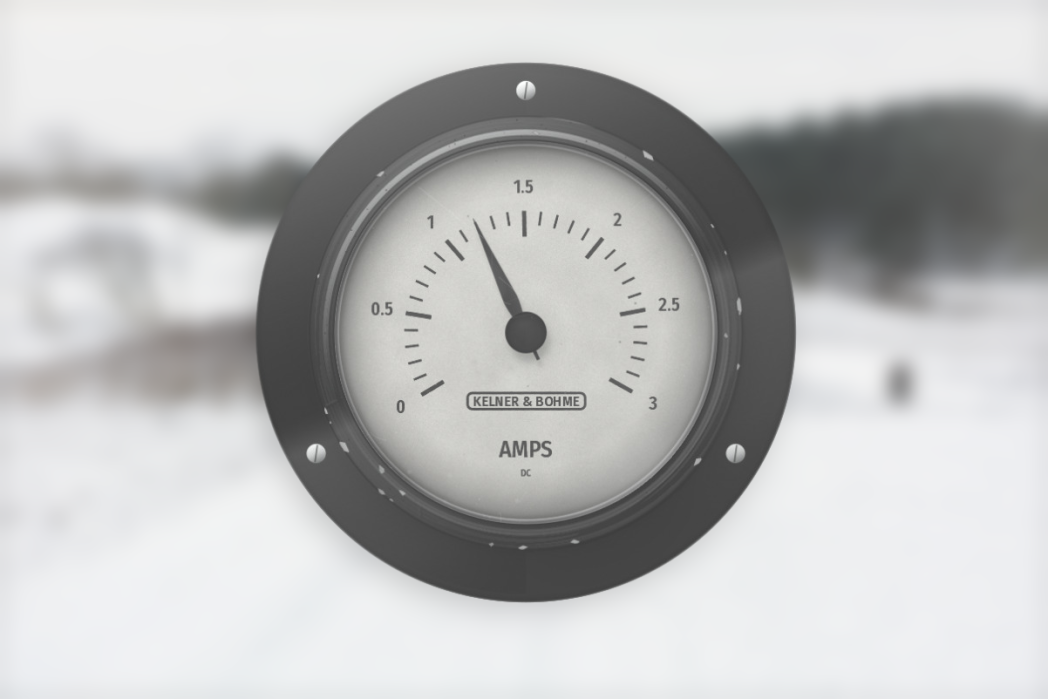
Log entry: 1.2 A
